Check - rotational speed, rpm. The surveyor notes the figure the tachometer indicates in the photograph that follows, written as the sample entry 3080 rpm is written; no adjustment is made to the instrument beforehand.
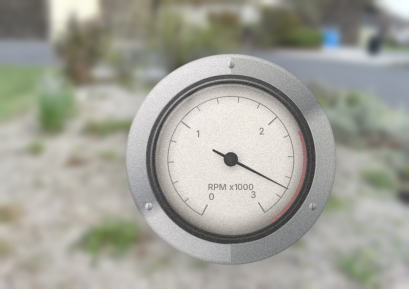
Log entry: 2700 rpm
